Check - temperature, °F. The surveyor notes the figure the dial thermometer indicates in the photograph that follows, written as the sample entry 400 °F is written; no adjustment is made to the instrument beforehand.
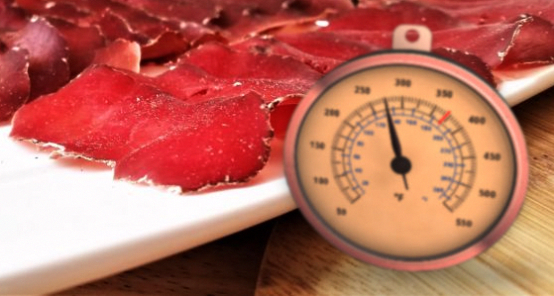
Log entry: 275 °F
